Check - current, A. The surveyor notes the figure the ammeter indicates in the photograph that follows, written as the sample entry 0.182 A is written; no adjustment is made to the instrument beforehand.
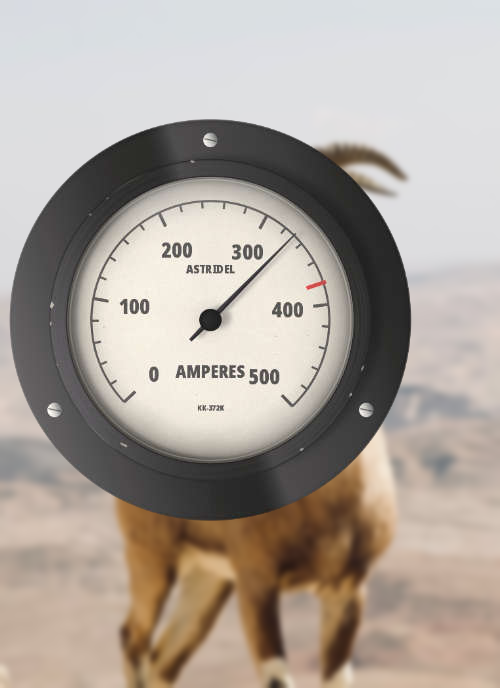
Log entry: 330 A
